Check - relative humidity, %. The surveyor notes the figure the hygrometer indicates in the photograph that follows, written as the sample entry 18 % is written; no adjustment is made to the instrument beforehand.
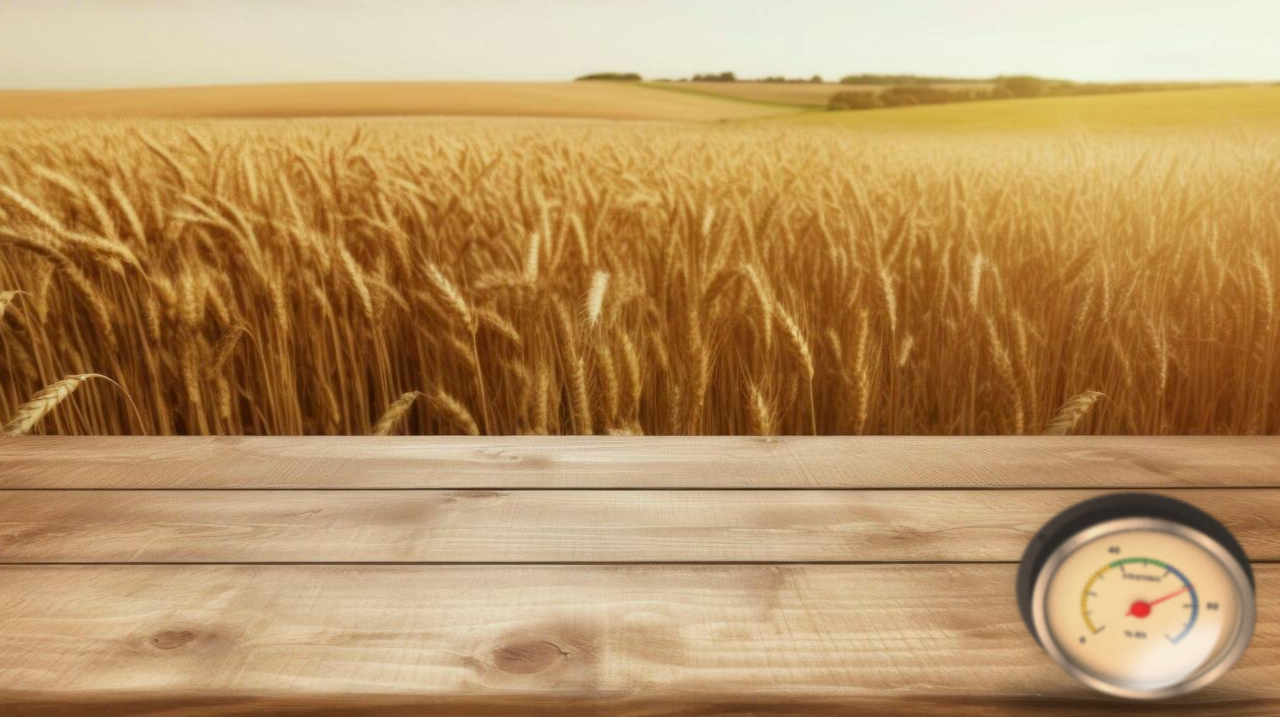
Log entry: 70 %
